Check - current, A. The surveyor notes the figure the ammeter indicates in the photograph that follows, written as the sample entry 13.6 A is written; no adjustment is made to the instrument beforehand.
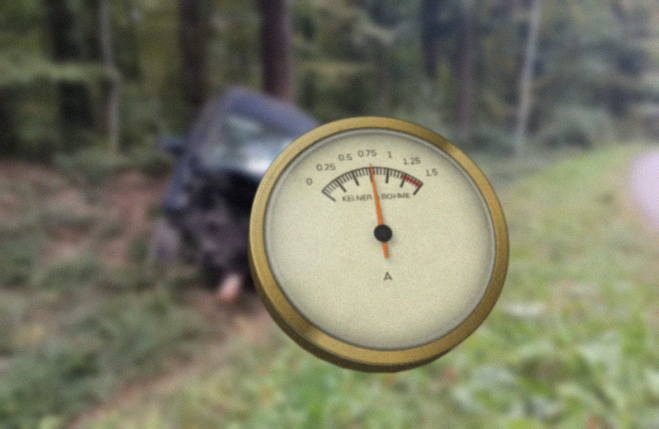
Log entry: 0.75 A
